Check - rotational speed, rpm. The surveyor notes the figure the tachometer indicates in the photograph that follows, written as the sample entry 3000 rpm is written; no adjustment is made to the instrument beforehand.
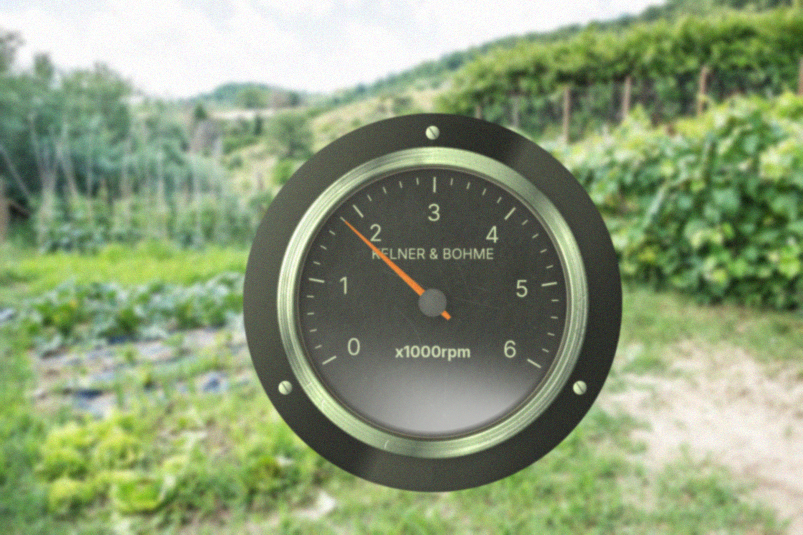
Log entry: 1800 rpm
